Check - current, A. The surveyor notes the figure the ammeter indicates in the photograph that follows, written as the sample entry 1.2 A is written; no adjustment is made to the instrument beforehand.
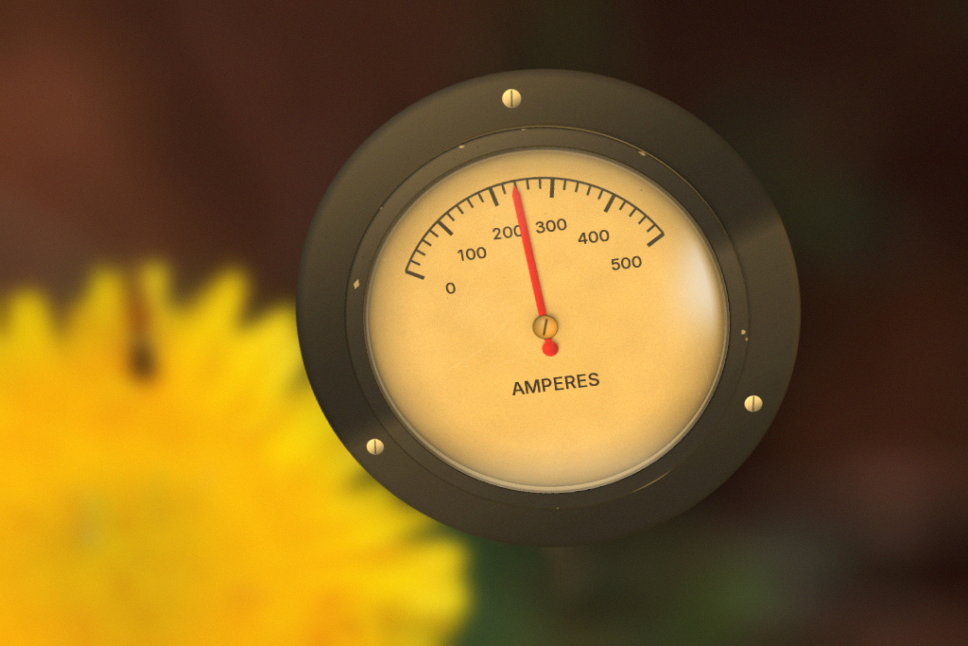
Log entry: 240 A
